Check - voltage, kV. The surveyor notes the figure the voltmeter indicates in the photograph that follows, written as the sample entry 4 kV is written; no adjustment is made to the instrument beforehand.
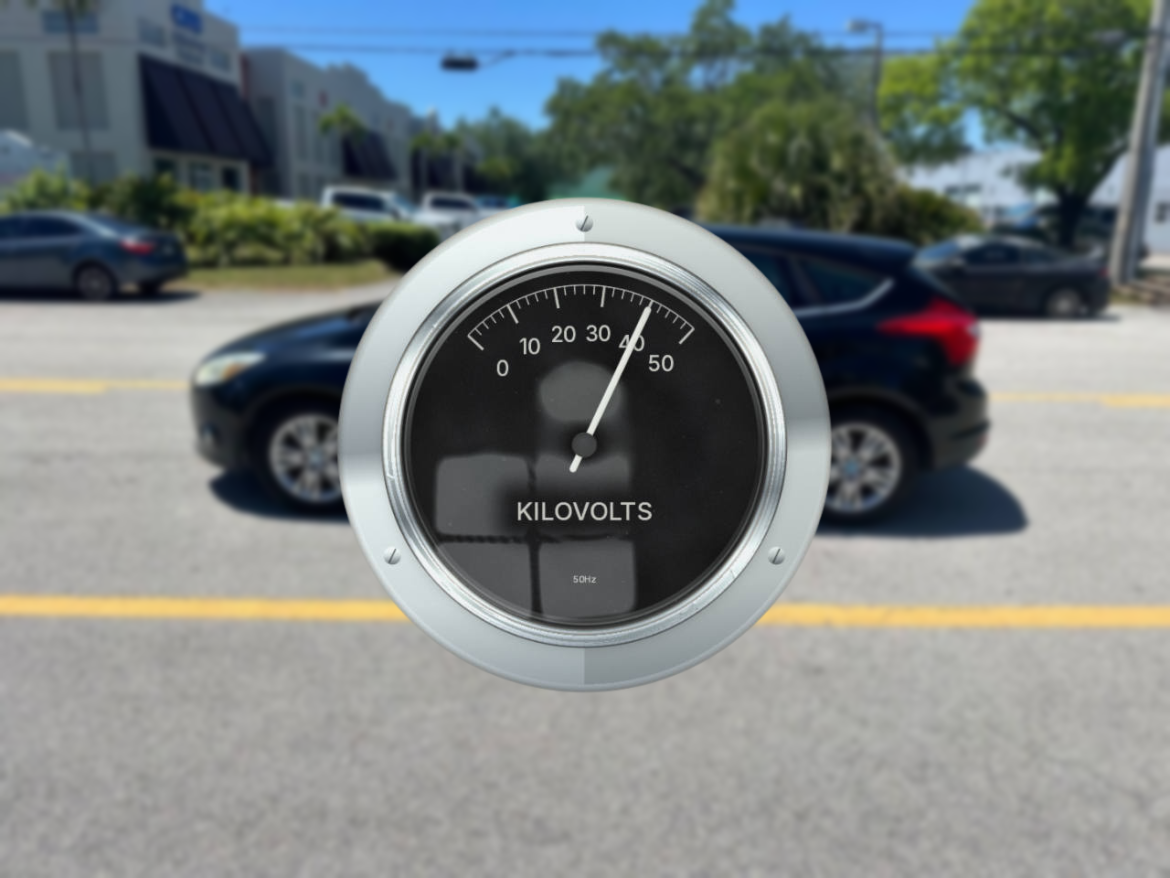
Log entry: 40 kV
